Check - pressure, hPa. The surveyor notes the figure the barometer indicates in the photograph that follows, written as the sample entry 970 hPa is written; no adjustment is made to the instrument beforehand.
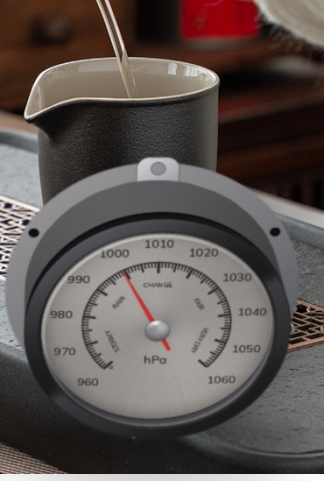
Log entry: 1000 hPa
